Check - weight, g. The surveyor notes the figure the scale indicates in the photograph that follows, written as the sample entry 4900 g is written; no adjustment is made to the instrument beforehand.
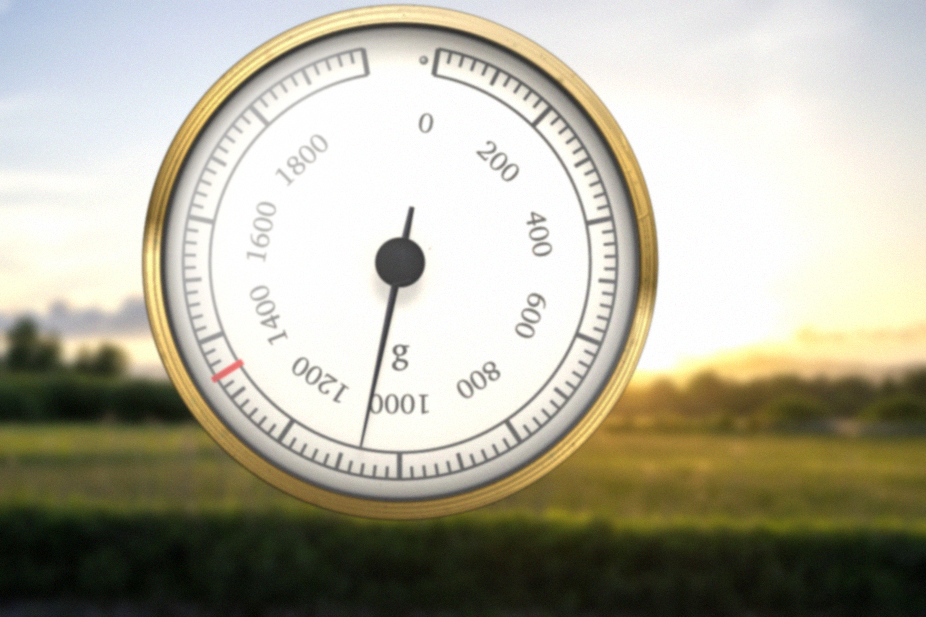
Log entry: 1070 g
